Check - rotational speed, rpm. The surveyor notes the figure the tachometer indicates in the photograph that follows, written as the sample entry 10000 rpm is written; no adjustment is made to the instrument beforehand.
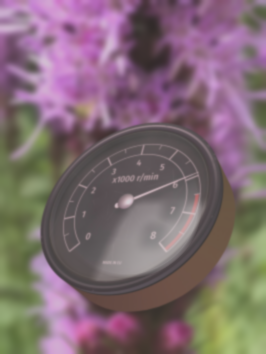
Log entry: 6000 rpm
